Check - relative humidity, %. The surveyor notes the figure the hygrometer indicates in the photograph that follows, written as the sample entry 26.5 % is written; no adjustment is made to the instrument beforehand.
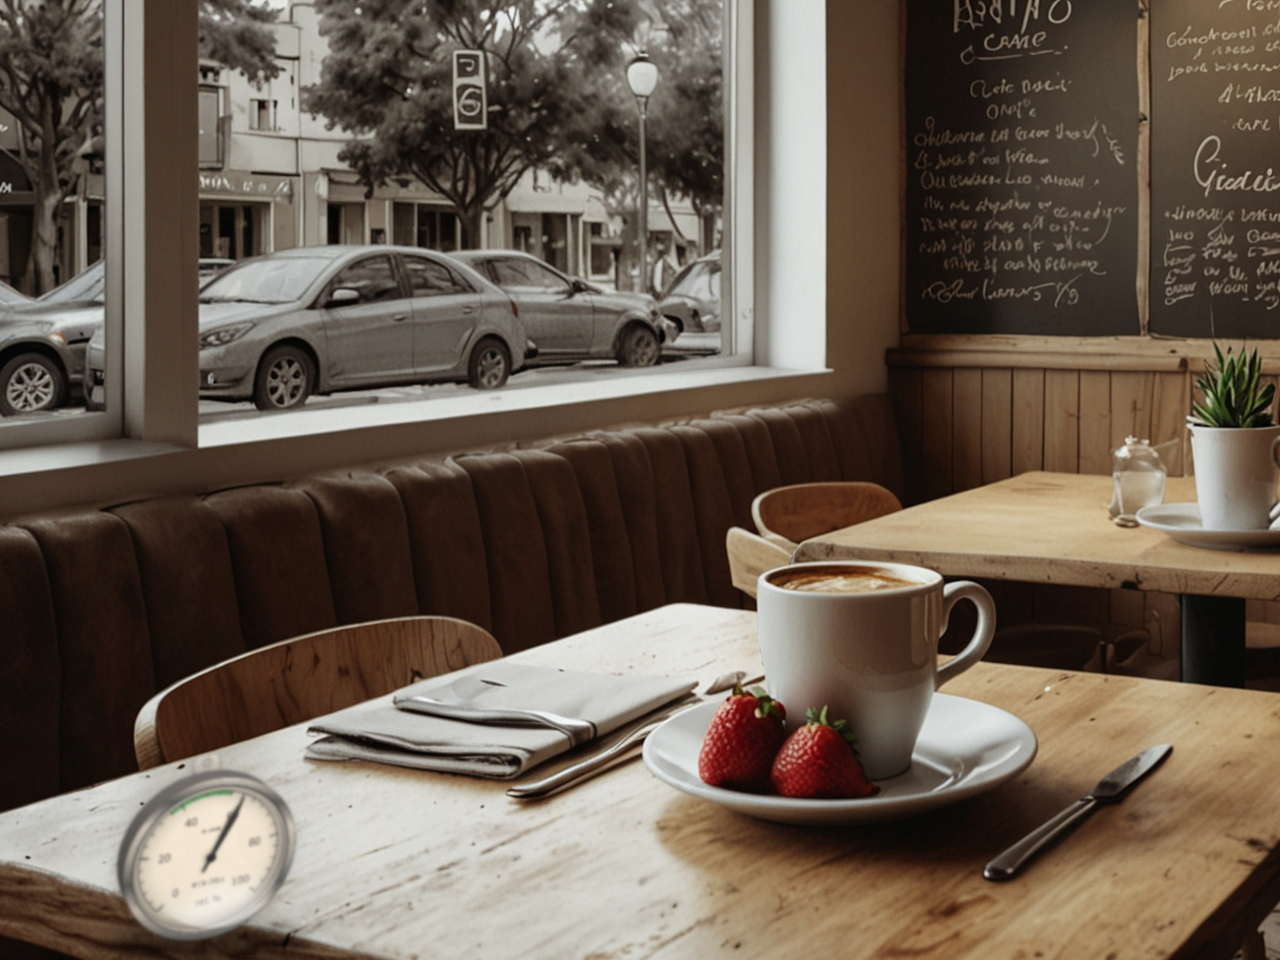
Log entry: 60 %
